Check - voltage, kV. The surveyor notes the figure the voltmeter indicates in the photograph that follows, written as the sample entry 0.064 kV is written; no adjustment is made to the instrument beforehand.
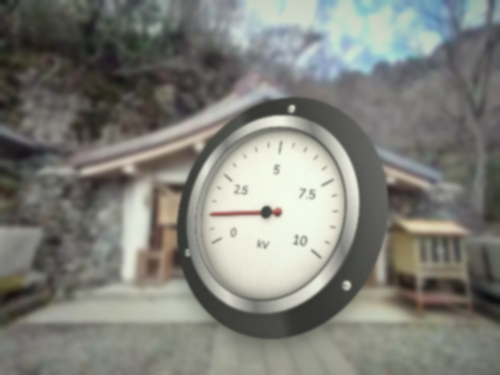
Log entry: 1 kV
